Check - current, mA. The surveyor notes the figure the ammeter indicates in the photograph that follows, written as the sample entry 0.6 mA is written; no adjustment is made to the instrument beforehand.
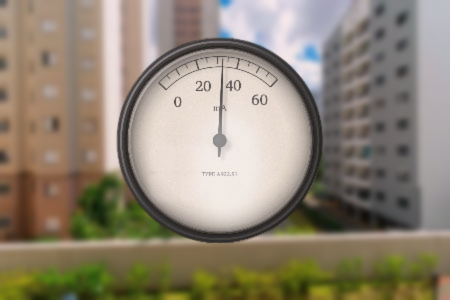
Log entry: 32.5 mA
